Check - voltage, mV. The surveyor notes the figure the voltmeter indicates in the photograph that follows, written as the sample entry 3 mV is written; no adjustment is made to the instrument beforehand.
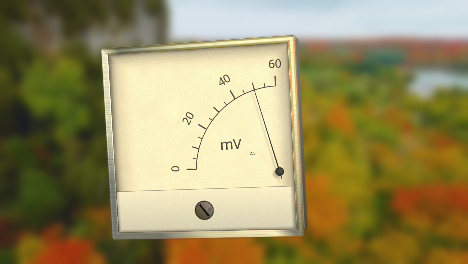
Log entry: 50 mV
